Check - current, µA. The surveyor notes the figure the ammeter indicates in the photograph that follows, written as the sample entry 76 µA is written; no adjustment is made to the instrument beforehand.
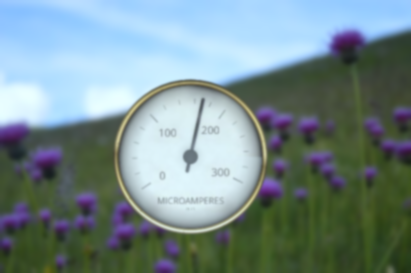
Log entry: 170 µA
